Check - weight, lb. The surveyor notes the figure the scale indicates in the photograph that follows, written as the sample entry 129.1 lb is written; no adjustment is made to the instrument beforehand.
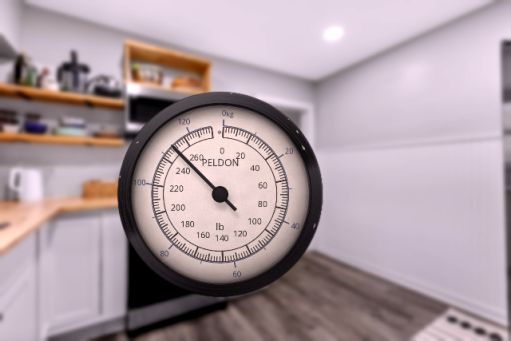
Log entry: 250 lb
